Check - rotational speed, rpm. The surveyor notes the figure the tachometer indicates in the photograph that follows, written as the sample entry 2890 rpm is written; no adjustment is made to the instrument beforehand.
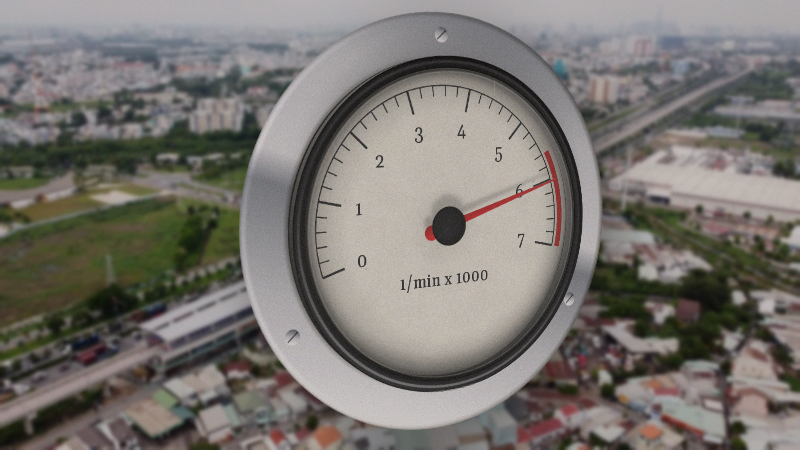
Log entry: 6000 rpm
